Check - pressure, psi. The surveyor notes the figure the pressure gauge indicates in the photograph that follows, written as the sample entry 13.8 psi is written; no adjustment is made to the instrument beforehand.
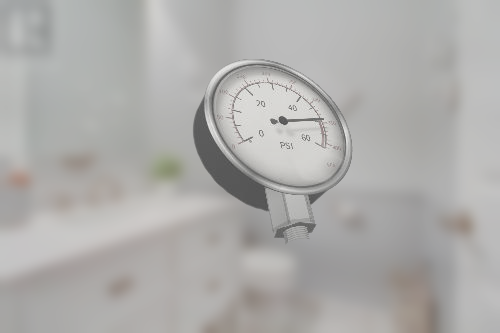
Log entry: 50 psi
